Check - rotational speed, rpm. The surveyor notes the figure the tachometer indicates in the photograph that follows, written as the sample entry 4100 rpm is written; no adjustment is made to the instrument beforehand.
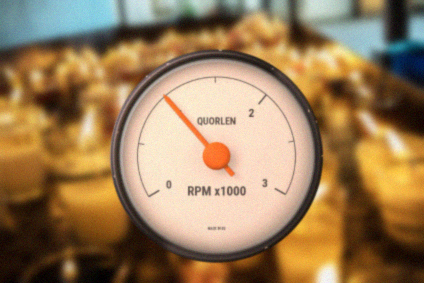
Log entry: 1000 rpm
